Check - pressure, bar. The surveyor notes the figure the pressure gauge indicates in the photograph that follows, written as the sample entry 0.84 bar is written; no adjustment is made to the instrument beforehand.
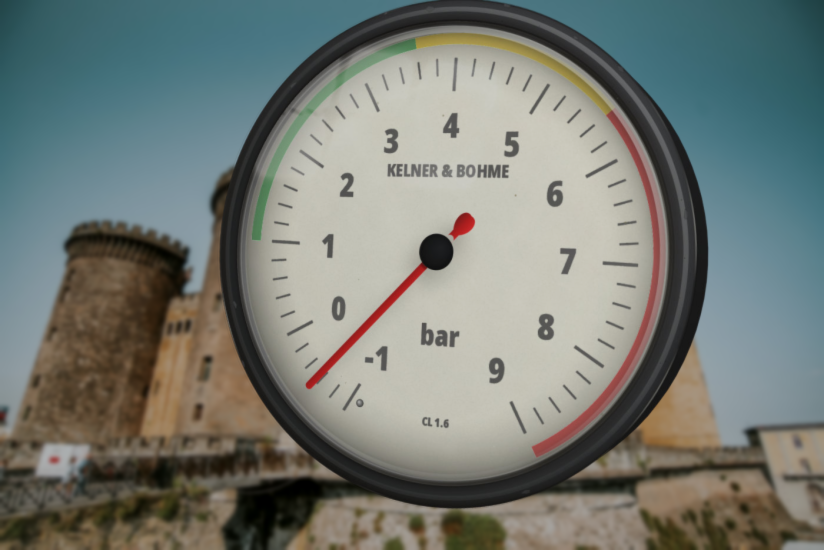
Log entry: -0.6 bar
